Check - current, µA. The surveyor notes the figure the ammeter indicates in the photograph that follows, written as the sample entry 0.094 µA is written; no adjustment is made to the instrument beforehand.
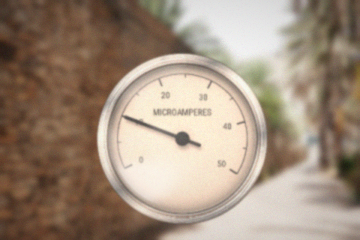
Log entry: 10 µA
